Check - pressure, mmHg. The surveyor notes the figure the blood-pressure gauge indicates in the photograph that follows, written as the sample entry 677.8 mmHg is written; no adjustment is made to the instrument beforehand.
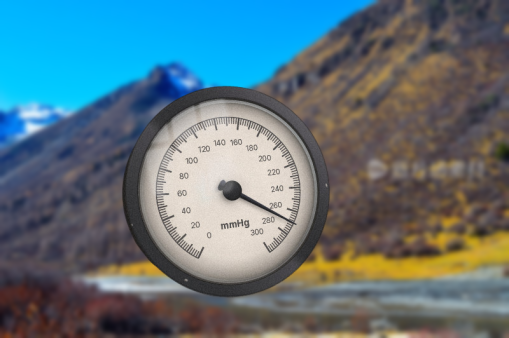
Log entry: 270 mmHg
